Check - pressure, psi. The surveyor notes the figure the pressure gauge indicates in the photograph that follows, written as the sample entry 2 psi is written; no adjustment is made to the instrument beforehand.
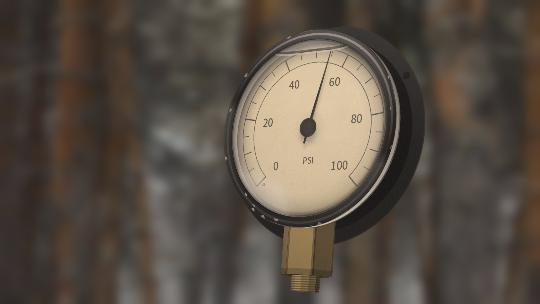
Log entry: 55 psi
